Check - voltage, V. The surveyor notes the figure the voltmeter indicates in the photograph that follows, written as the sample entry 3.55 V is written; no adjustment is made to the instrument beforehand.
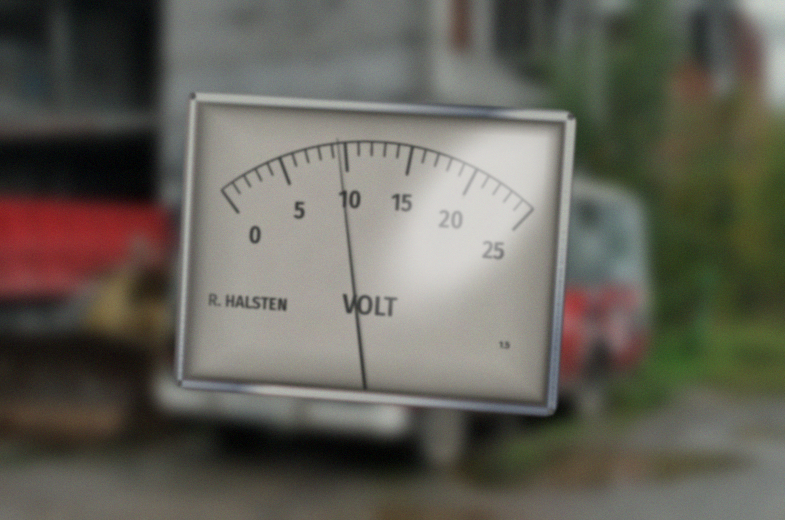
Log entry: 9.5 V
